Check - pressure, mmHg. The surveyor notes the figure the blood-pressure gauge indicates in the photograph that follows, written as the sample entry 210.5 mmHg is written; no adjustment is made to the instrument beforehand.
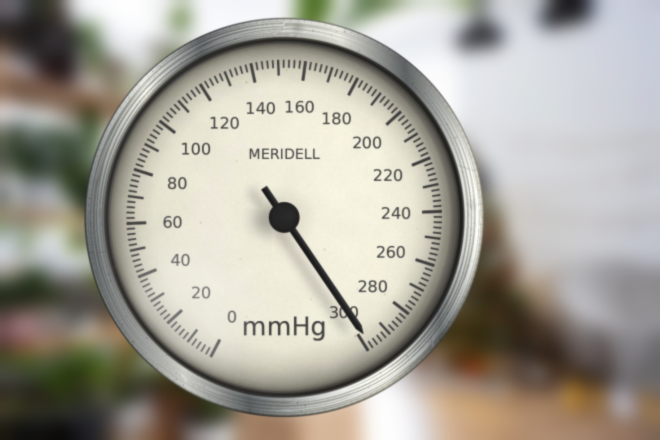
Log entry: 298 mmHg
